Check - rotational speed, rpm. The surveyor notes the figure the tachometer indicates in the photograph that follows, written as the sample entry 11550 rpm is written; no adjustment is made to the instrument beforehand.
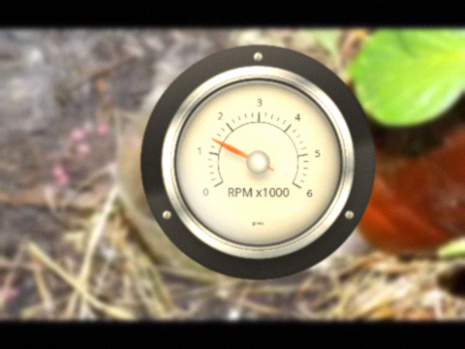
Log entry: 1400 rpm
